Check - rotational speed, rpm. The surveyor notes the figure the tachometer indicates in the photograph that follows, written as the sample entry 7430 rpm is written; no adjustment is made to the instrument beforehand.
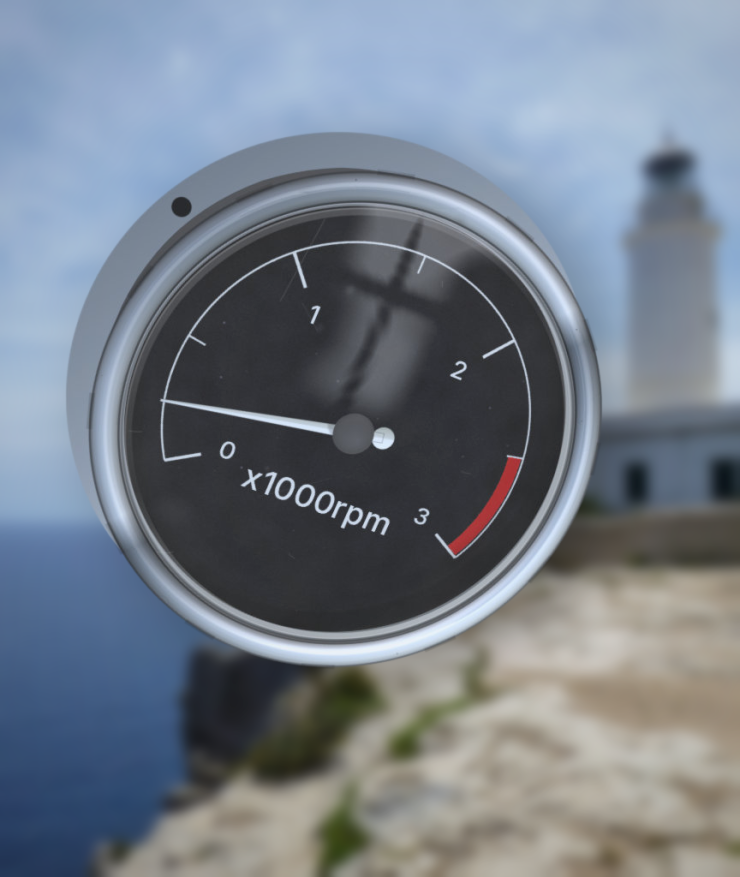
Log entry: 250 rpm
